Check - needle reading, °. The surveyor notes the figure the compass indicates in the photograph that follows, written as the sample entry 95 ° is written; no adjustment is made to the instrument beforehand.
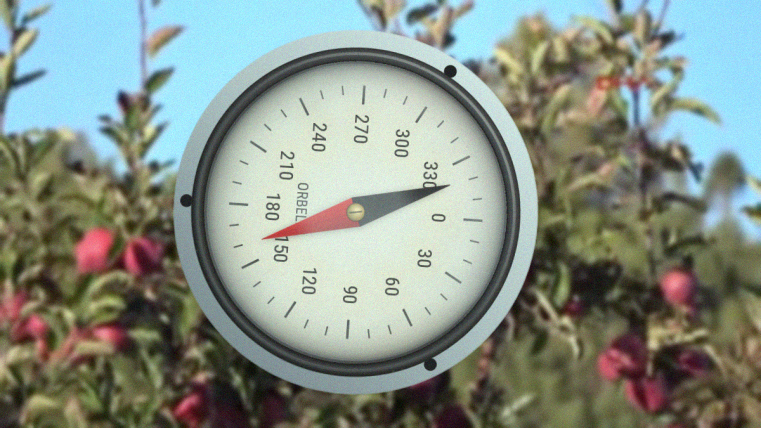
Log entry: 160 °
